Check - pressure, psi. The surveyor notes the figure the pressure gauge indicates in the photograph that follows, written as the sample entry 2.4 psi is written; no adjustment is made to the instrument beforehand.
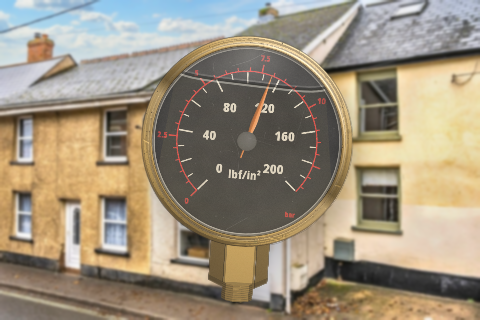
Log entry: 115 psi
